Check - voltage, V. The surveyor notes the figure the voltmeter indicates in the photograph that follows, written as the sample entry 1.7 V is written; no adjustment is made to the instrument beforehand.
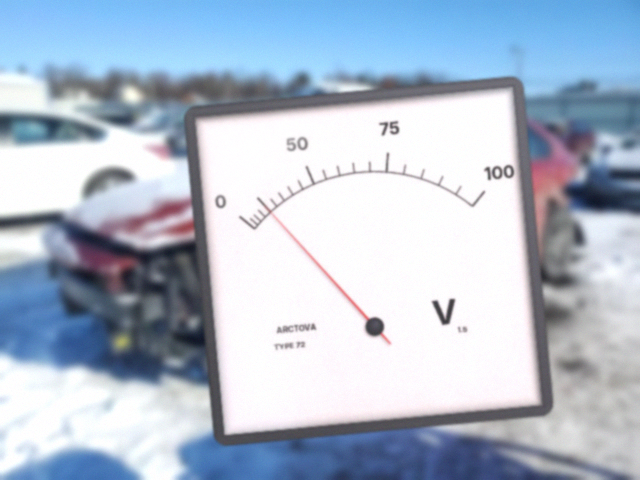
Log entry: 25 V
